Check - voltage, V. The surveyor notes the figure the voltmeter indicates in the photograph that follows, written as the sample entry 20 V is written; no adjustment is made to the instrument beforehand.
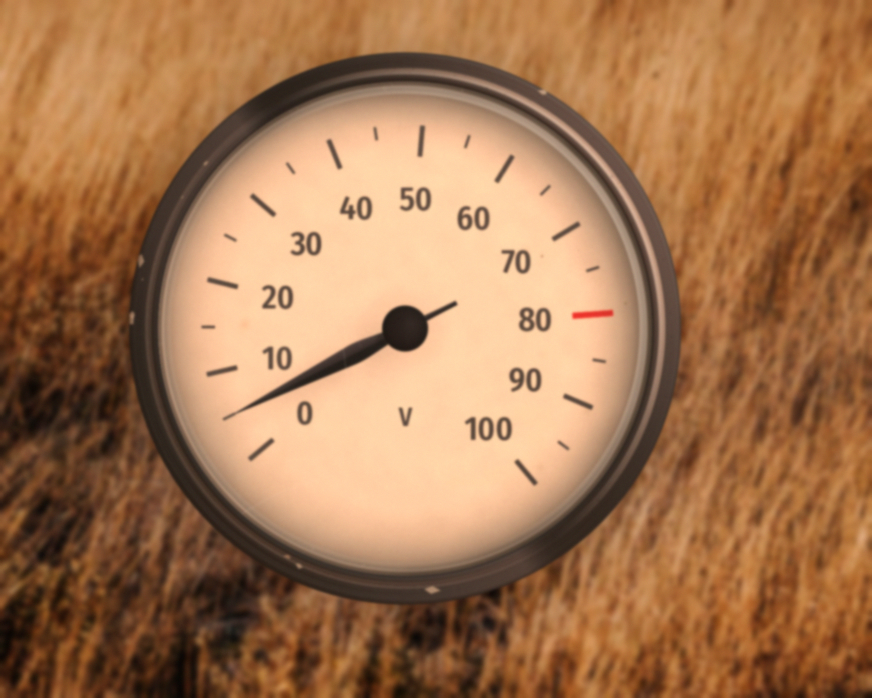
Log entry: 5 V
